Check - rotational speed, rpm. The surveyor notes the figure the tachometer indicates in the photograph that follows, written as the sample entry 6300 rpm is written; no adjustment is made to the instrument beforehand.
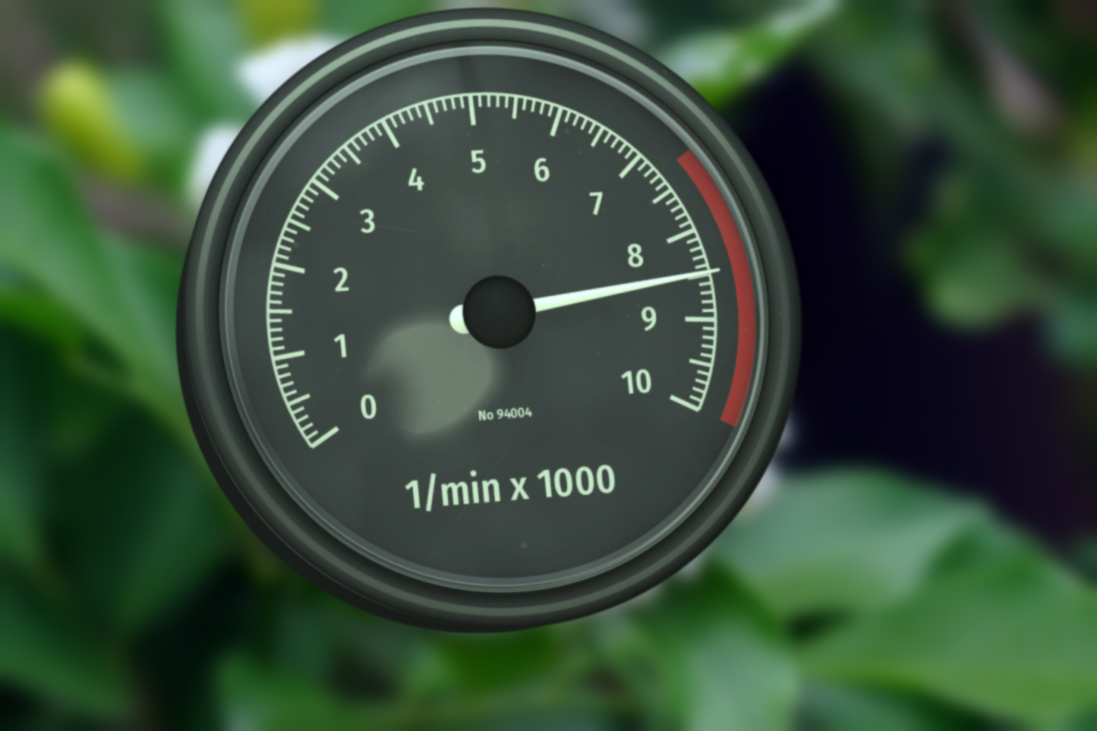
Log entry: 8500 rpm
